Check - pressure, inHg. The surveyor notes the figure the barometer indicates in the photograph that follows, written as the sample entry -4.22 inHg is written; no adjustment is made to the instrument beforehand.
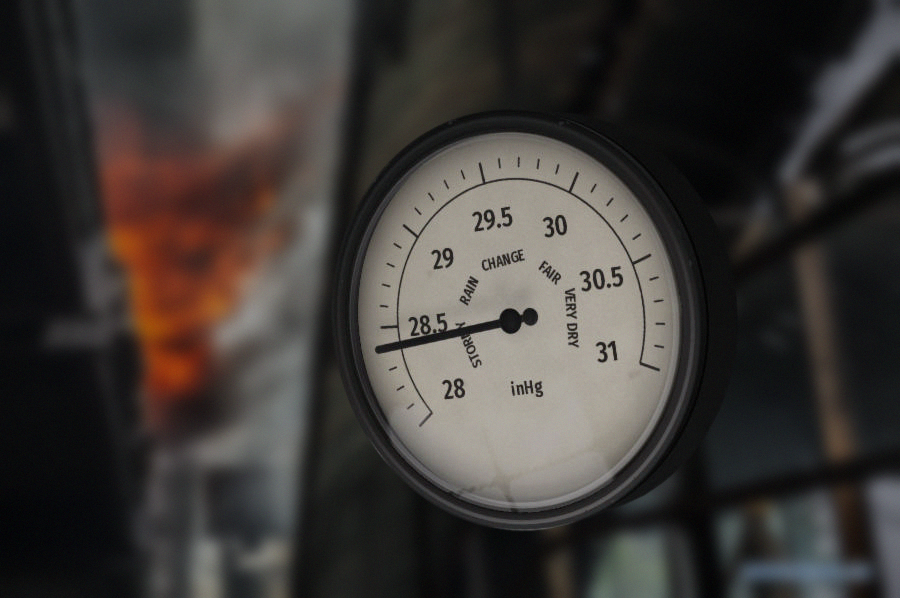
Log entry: 28.4 inHg
